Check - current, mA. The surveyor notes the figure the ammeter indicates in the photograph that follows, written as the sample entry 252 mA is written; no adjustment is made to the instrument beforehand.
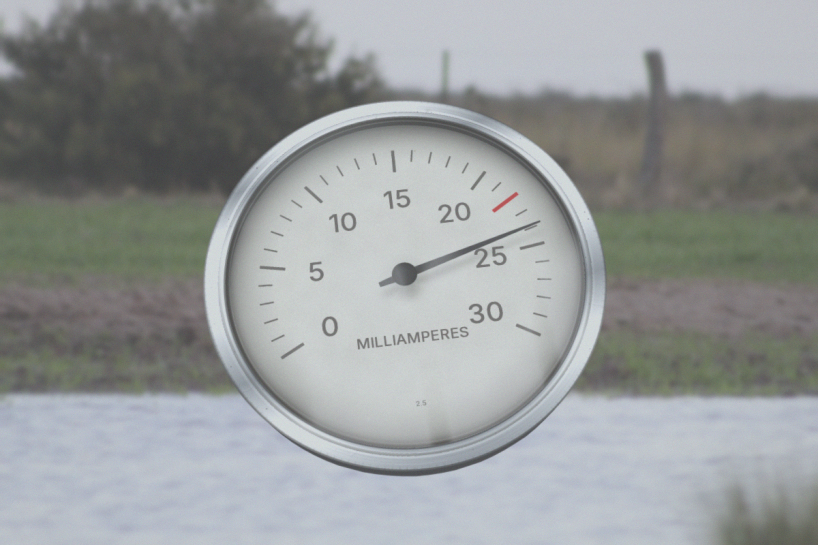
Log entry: 24 mA
